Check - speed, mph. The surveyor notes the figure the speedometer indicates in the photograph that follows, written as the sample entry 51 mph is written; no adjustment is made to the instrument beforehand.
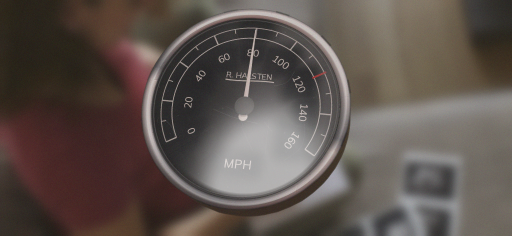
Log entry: 80 mph
